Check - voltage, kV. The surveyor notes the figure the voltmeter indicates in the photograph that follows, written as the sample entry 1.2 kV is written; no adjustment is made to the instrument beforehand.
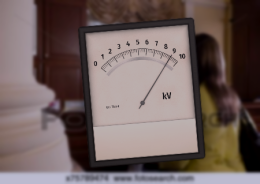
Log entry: 9 kV
